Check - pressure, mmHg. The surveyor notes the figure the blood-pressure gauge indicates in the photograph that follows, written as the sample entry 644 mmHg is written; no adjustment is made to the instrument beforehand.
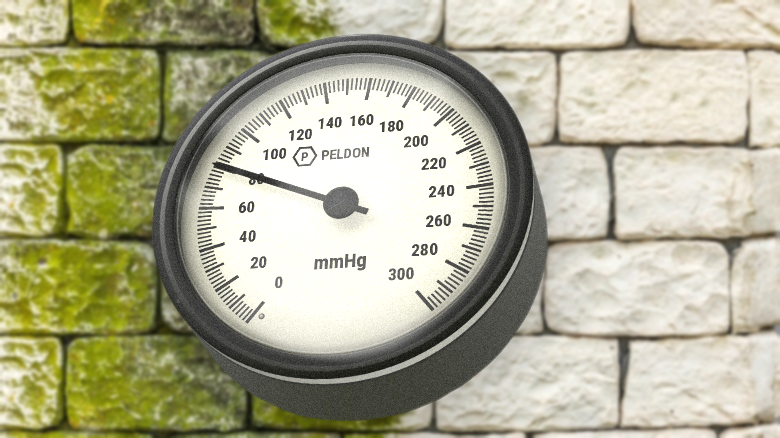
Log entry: 80 mmHg
